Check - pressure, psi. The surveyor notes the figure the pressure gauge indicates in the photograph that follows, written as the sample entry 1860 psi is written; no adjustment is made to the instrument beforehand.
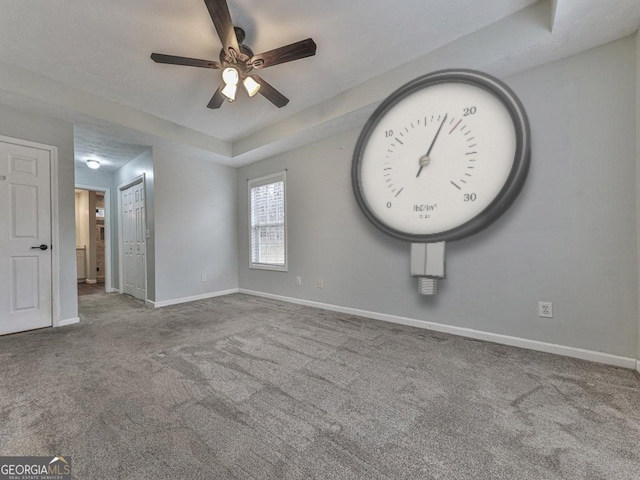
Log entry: 18 psi
